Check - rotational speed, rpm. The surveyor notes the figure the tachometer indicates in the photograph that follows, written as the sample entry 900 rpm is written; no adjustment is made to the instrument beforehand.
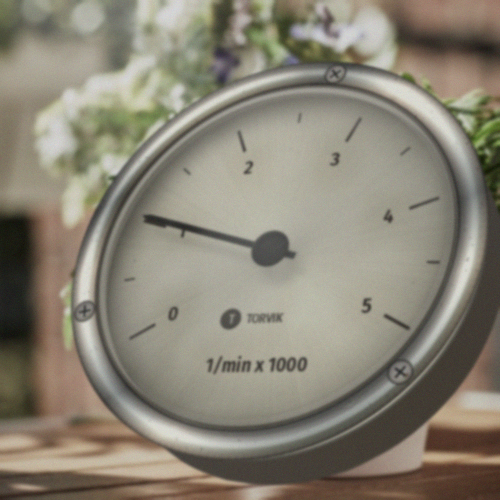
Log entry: 1000 rpm
